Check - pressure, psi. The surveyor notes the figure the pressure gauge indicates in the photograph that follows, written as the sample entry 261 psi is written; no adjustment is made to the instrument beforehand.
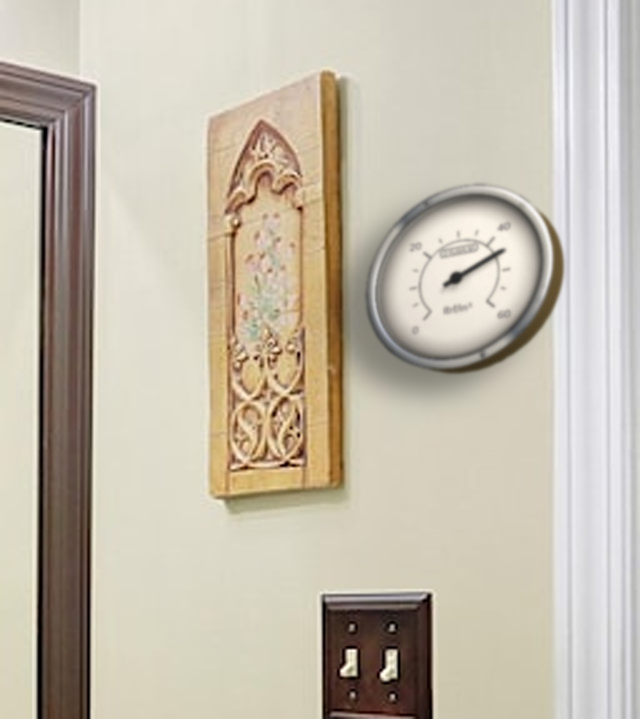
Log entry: 45 psi
